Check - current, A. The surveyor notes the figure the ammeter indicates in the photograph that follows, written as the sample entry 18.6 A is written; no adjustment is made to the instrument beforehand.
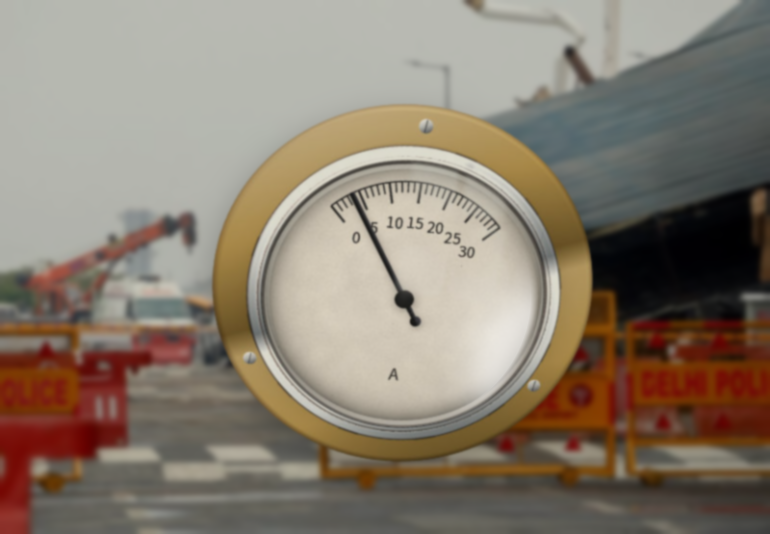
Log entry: 4 A
